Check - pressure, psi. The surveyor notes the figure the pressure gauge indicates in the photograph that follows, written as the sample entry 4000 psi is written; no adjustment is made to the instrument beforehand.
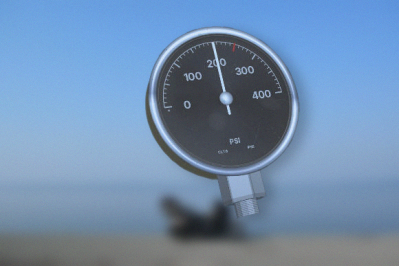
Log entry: 200 psi
